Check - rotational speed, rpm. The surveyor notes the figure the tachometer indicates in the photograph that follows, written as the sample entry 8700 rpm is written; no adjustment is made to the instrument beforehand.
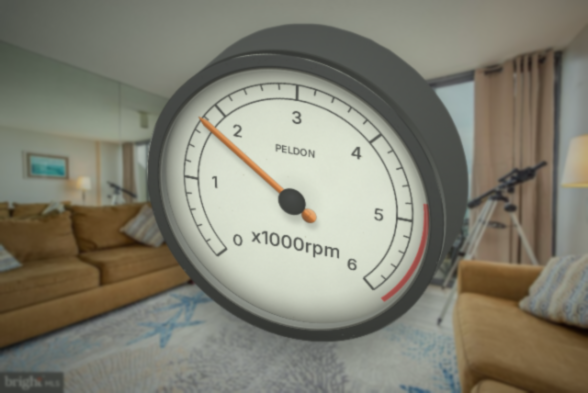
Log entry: 1800 rpm
